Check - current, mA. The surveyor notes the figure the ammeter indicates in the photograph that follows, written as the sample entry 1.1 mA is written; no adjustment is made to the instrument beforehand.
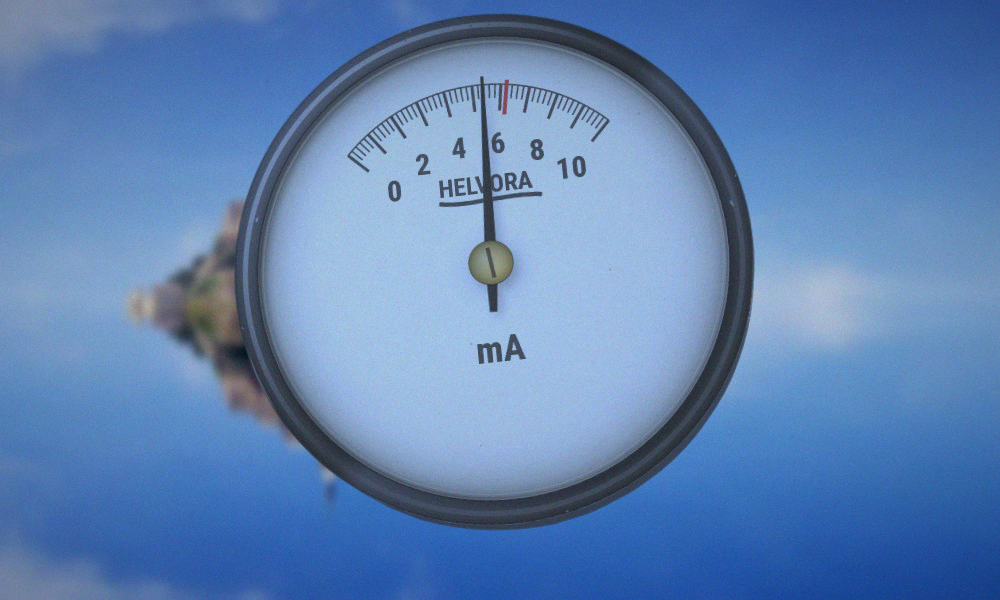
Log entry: 5.4 mA
